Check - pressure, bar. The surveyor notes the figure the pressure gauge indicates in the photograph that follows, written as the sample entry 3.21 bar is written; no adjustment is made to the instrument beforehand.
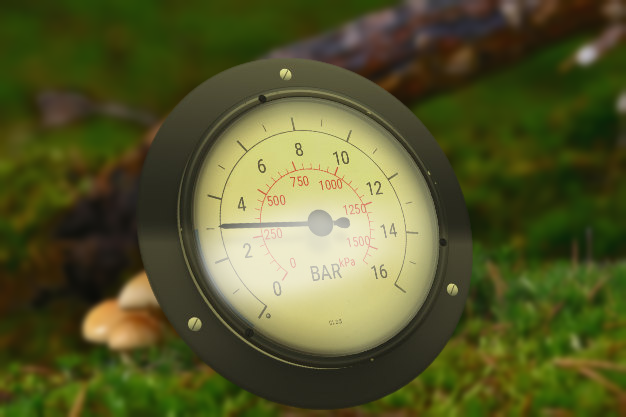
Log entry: 3 bar
